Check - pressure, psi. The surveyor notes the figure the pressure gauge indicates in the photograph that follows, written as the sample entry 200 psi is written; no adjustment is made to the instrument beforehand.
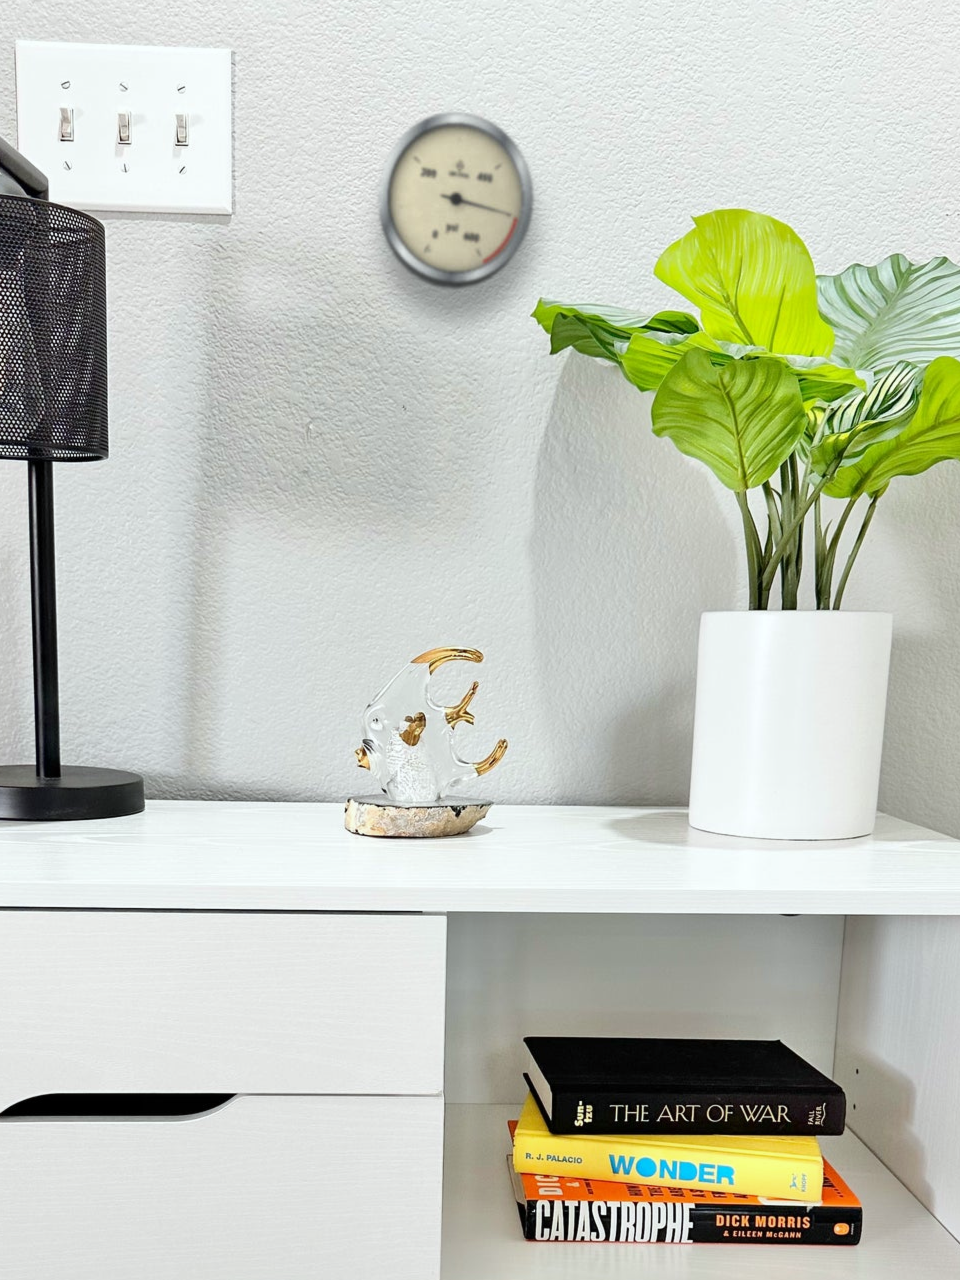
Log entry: 500 psi
